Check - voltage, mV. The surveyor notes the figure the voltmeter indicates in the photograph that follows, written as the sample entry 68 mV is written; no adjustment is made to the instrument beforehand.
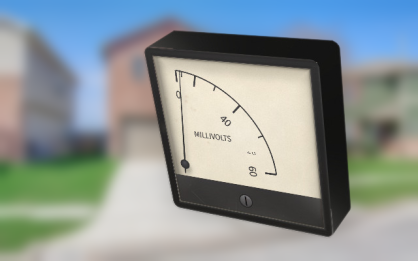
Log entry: 10 mV
